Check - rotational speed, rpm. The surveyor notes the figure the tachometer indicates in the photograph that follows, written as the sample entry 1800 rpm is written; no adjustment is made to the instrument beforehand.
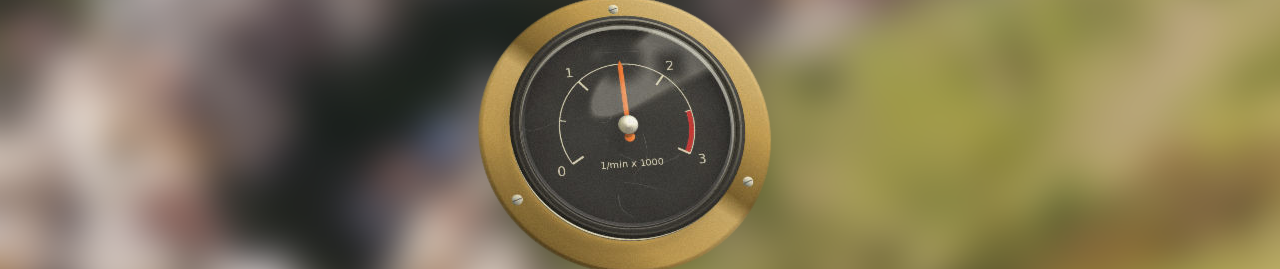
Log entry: 1500 rpm
